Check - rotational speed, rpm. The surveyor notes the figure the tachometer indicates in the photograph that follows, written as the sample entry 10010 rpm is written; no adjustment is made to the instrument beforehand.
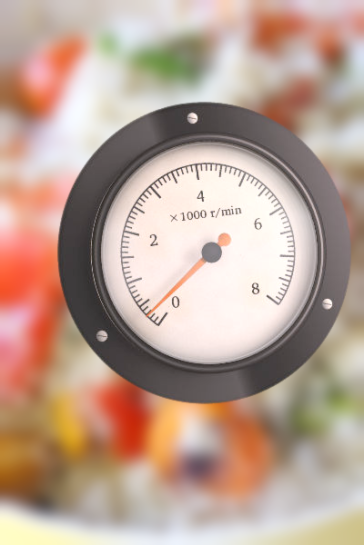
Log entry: 300 rpm
